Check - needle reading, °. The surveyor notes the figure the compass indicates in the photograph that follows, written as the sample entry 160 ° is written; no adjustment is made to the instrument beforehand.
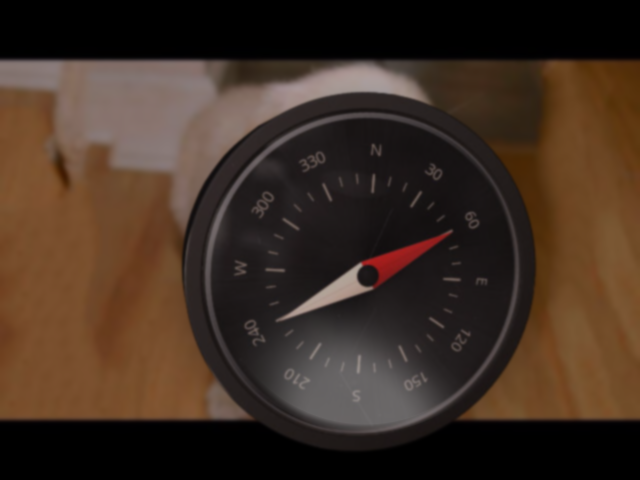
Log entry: 60 °
